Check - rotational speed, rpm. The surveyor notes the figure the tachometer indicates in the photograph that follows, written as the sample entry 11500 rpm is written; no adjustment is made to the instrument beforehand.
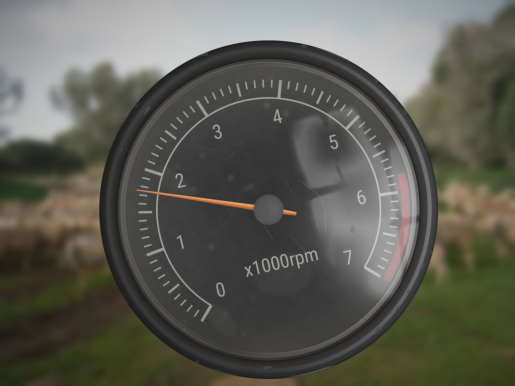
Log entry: 1750 rpm
